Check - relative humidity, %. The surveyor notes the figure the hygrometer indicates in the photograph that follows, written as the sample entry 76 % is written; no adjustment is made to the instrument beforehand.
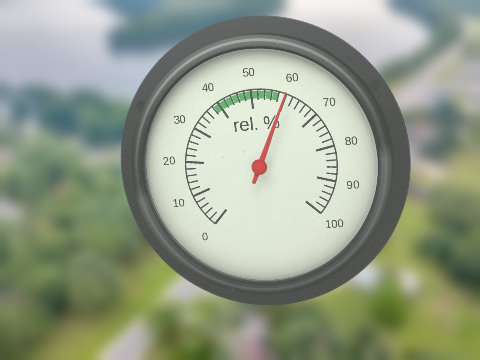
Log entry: 60 %
